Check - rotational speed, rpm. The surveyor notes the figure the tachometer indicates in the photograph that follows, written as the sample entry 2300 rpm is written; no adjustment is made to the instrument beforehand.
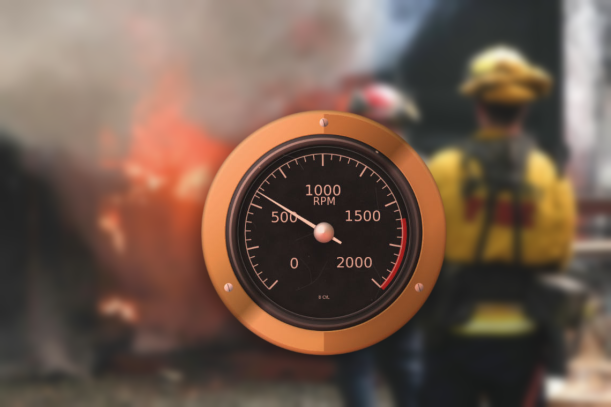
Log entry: 575 rpm
